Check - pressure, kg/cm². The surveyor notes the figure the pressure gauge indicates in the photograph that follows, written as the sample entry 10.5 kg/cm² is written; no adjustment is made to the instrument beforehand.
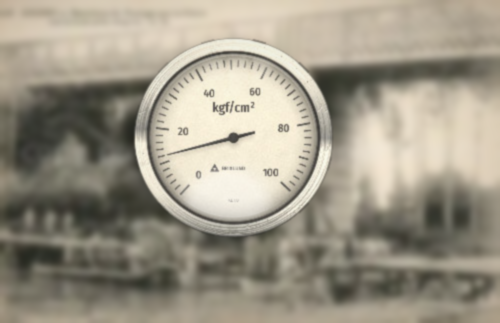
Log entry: 12 kg/cm²
